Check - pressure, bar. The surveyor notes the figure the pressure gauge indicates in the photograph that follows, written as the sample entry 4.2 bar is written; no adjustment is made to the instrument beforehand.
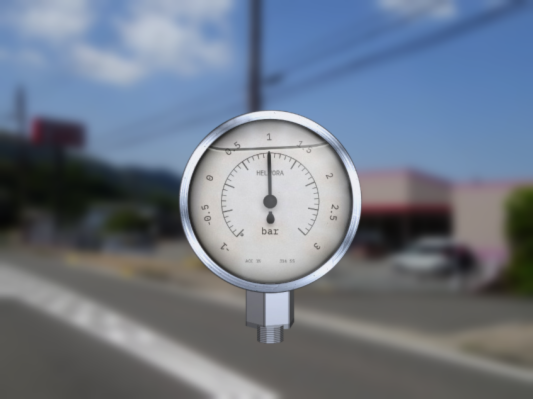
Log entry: 1 bar
